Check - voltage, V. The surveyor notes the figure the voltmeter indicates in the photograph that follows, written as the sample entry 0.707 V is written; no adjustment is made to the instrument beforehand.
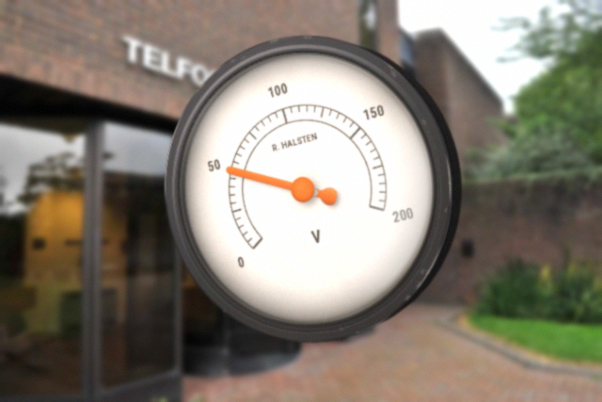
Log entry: 50 V
